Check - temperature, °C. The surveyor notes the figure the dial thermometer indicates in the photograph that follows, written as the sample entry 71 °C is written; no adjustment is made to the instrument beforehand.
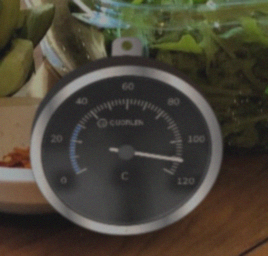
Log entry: 110 °C
